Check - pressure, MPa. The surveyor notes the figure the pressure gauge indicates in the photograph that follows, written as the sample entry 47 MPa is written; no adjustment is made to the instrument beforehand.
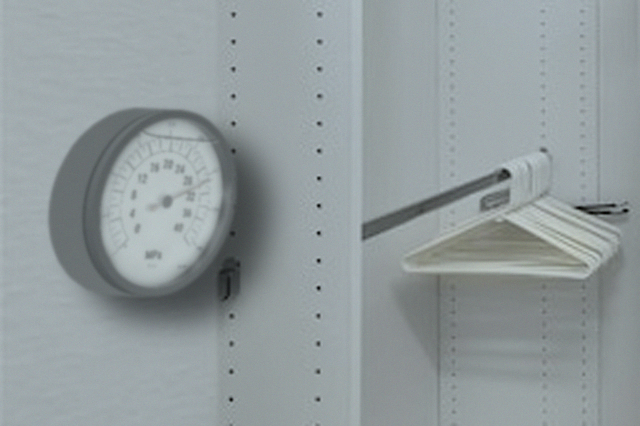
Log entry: 30 MPa
